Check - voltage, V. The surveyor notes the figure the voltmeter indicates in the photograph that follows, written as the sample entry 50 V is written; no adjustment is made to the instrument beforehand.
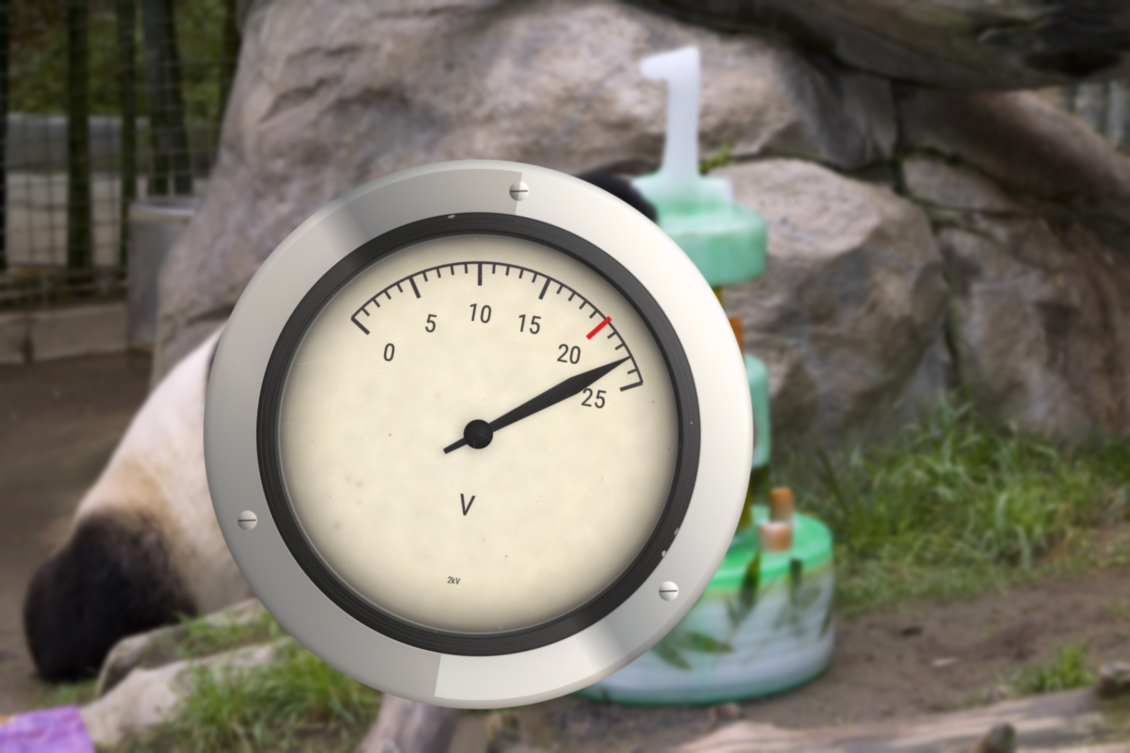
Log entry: 23 V
